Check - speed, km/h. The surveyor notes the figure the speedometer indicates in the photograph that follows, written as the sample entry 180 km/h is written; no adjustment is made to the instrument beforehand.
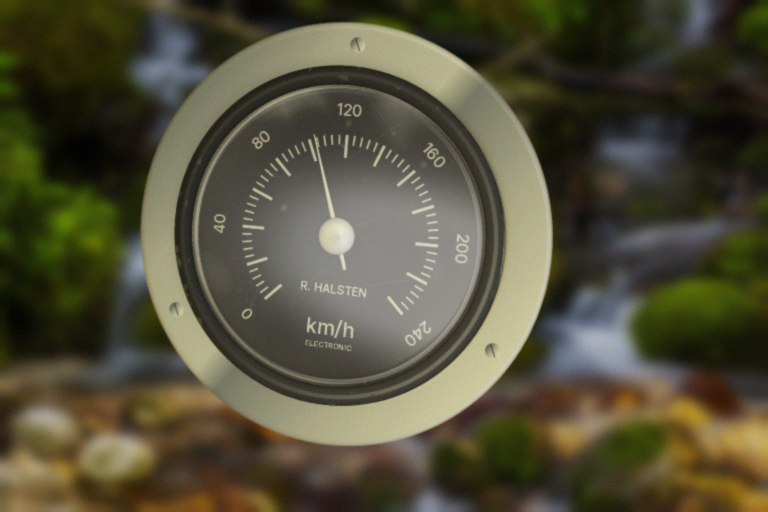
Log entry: 104 km/h
